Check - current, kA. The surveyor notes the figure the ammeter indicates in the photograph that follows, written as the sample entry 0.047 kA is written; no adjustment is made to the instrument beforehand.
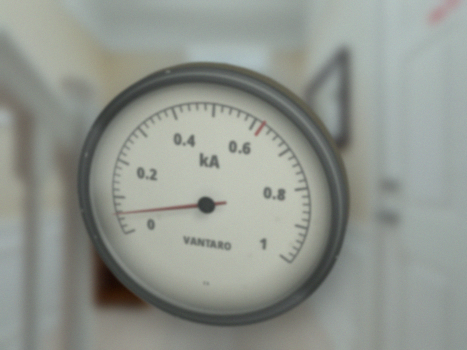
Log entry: 0.06 kA
